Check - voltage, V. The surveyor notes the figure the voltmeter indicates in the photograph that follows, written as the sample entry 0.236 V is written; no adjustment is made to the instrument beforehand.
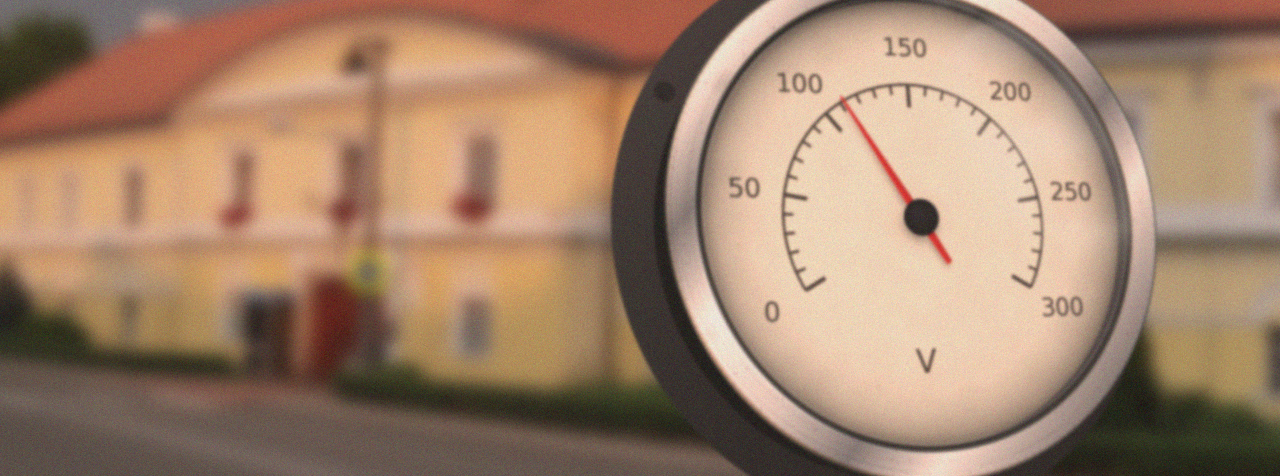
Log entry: 110 V
